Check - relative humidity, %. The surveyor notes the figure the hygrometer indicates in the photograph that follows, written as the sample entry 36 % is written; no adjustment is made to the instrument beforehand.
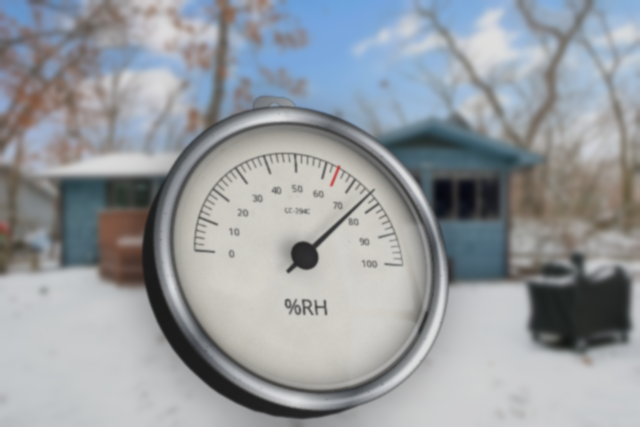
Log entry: 76 %
